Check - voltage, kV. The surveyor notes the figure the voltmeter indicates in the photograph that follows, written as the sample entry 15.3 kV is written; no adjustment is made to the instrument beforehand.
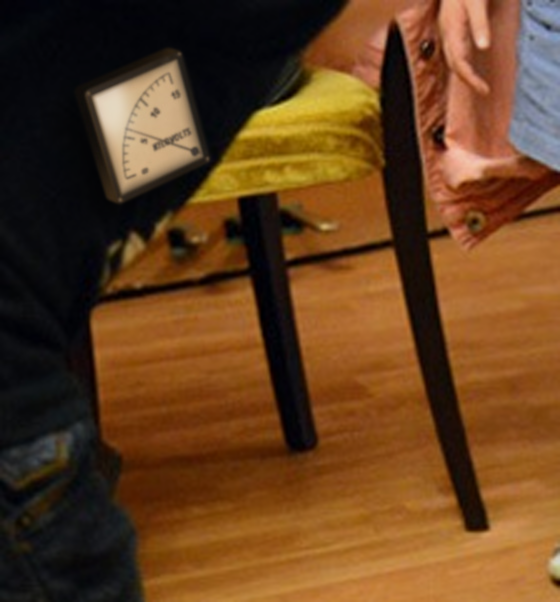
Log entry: 6 kV
